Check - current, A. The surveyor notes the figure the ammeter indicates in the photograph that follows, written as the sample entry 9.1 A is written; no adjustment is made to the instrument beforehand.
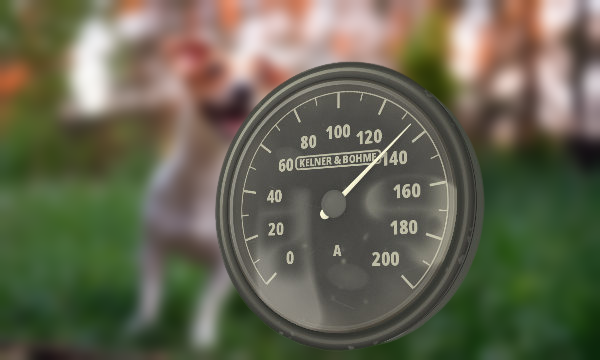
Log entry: 135 A
